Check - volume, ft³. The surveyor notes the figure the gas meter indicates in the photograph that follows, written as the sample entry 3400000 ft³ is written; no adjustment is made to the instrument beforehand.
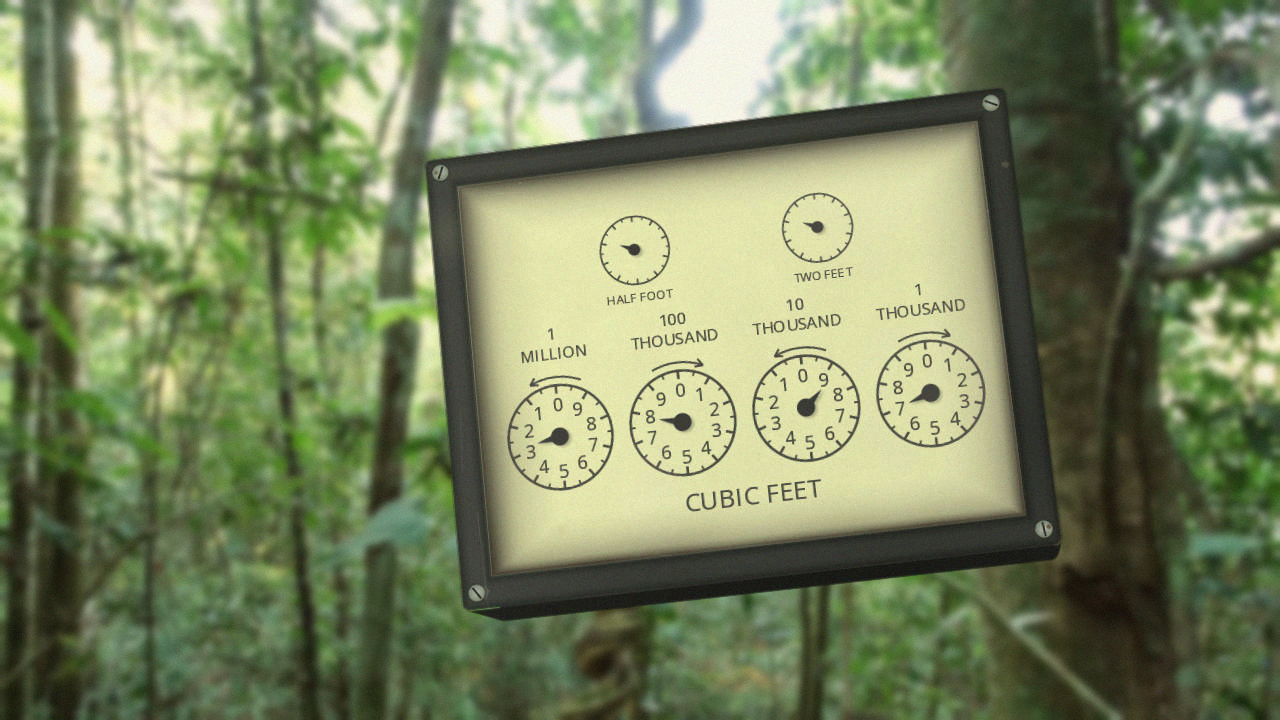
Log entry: 278700 ft³
